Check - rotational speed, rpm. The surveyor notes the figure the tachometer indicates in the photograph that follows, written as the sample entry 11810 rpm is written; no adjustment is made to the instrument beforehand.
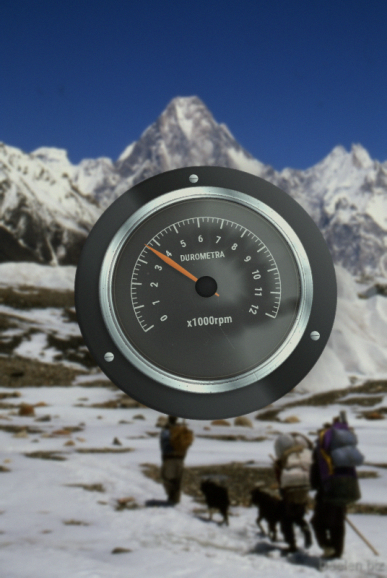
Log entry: 3600 rpm
